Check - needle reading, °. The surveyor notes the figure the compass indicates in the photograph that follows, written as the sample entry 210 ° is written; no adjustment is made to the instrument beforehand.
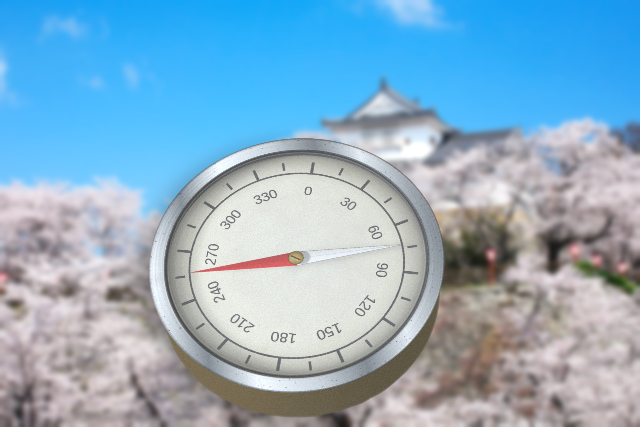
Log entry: 255 °
